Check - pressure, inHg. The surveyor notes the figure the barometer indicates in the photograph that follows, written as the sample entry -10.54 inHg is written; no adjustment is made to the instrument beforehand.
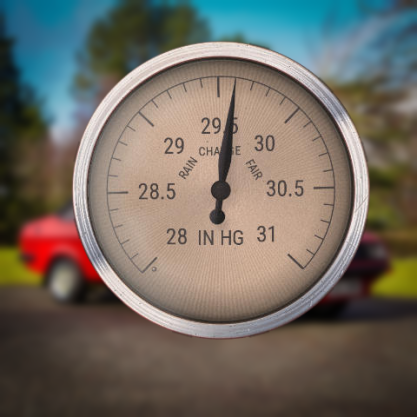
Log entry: 29.6 inHg
